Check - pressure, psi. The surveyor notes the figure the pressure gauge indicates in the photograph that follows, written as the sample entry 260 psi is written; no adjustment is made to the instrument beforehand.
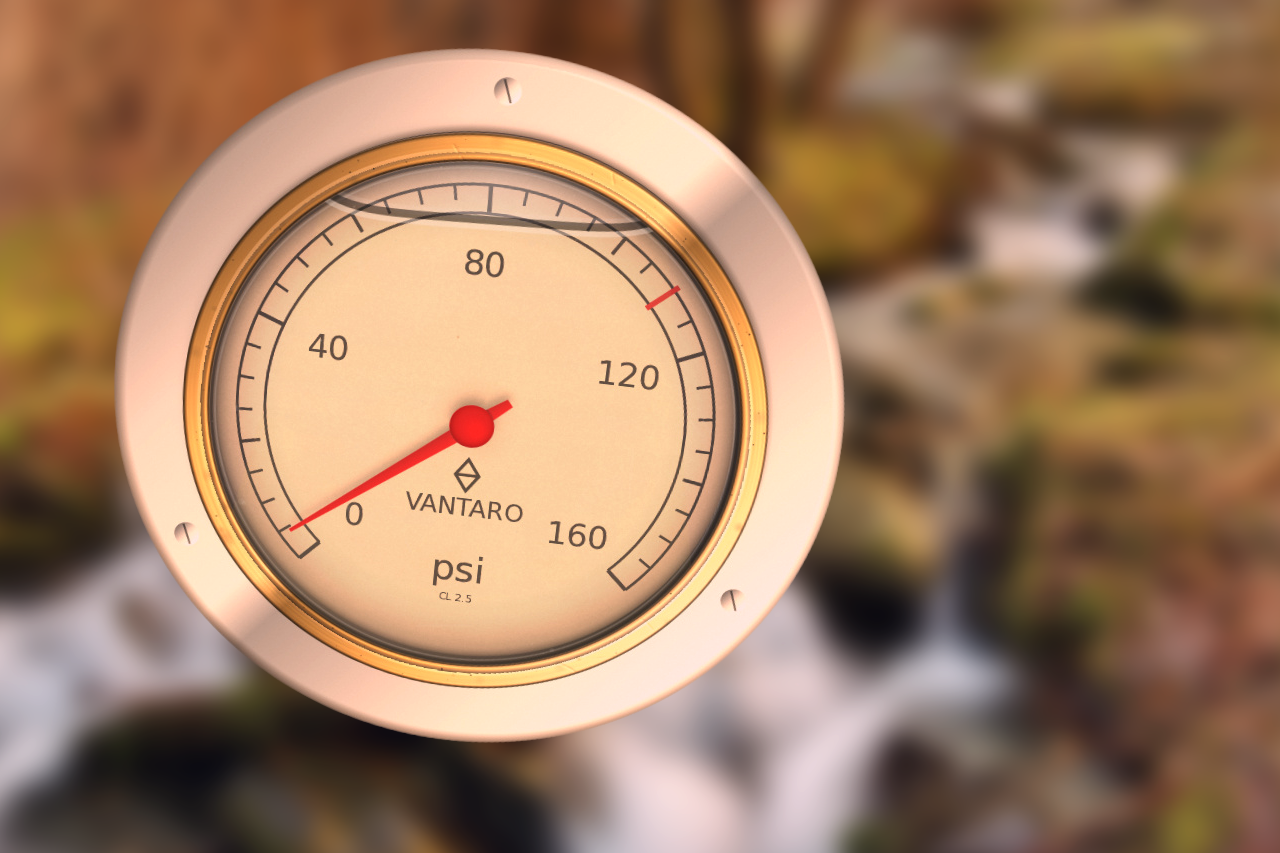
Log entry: 5 psi
